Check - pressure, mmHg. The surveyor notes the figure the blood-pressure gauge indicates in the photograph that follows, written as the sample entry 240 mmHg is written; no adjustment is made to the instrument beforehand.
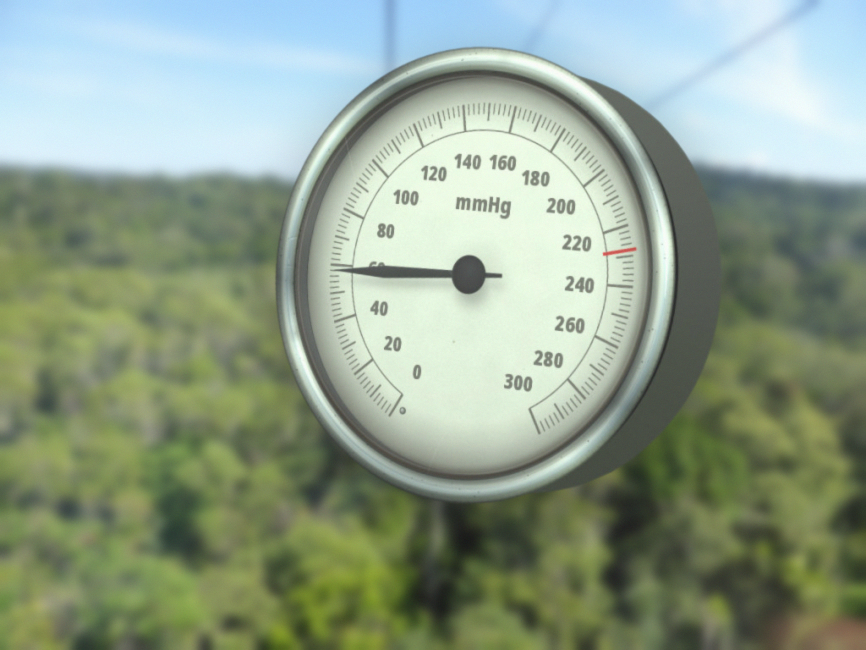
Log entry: 58 mmHg
